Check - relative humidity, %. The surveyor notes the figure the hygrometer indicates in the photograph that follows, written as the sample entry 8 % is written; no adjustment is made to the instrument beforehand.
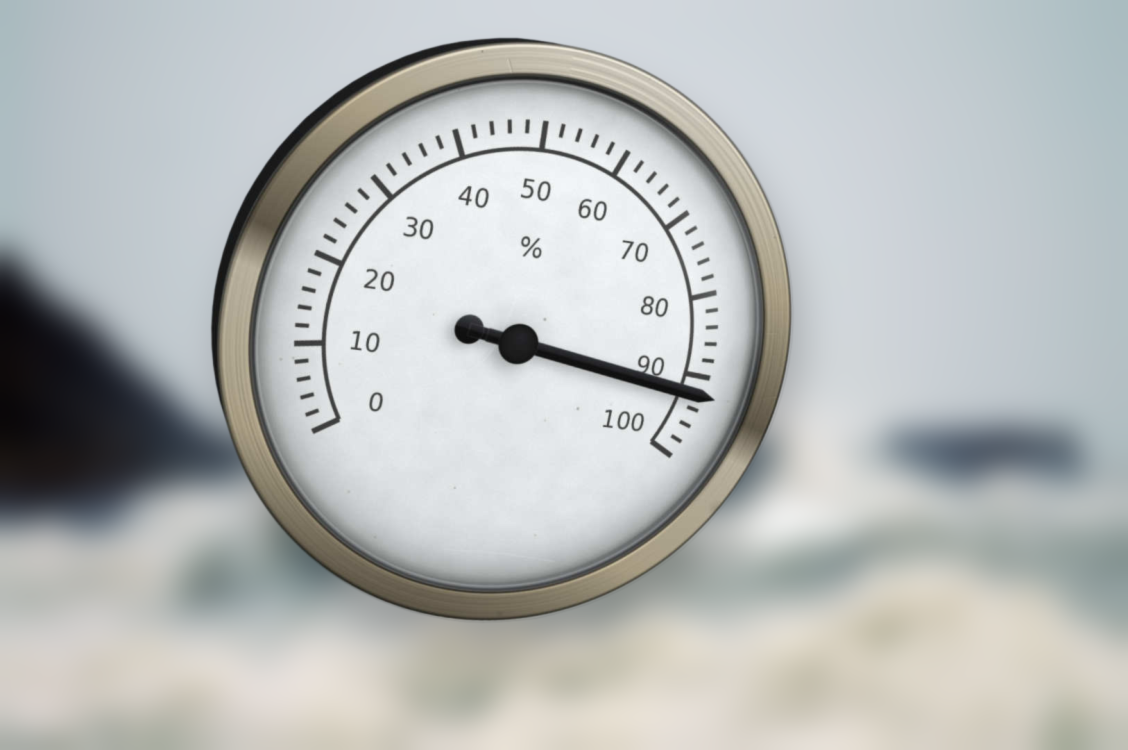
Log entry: 92 %
